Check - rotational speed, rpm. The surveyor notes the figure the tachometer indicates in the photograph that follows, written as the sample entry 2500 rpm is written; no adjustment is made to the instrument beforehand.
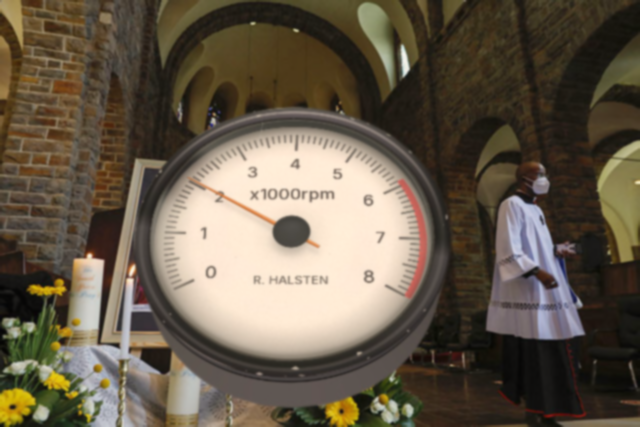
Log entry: 2000 rpm
